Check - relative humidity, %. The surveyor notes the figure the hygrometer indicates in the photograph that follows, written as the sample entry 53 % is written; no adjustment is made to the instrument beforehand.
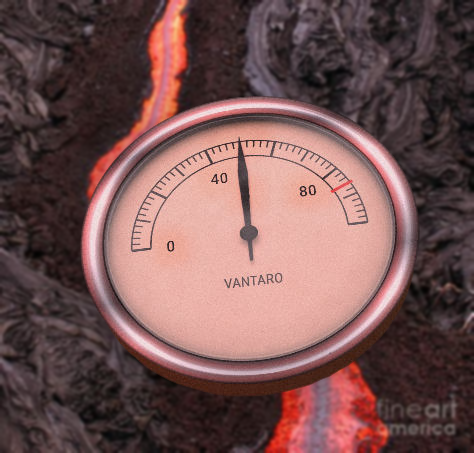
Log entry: 50 %
